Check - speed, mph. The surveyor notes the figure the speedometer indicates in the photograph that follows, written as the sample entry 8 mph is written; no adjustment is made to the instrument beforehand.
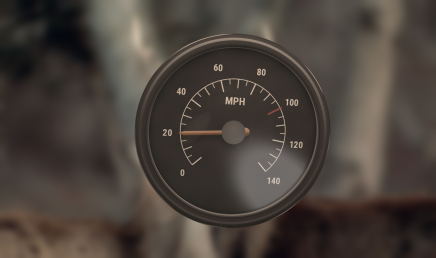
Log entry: 20 mph
